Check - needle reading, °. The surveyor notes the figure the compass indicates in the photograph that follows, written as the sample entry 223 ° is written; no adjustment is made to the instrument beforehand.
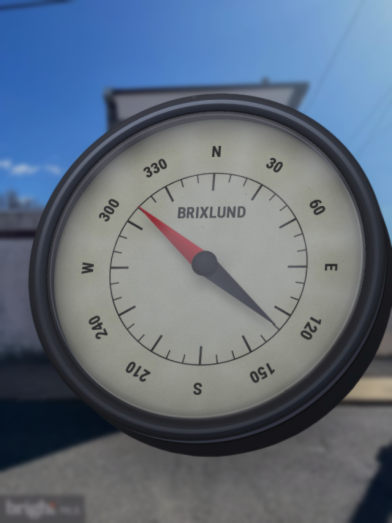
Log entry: 310 °
